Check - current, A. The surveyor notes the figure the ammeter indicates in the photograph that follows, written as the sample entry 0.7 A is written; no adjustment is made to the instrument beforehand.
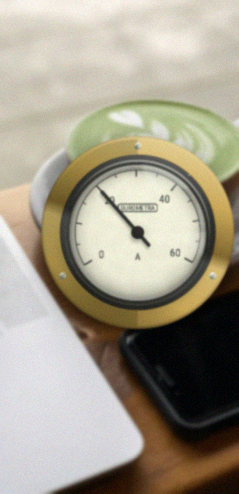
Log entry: 20 A
